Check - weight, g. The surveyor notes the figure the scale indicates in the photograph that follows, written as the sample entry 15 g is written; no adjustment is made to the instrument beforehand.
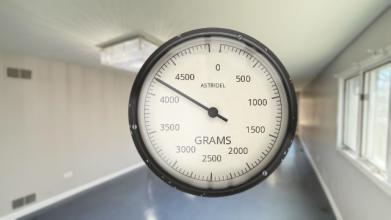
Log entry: 4200 g
